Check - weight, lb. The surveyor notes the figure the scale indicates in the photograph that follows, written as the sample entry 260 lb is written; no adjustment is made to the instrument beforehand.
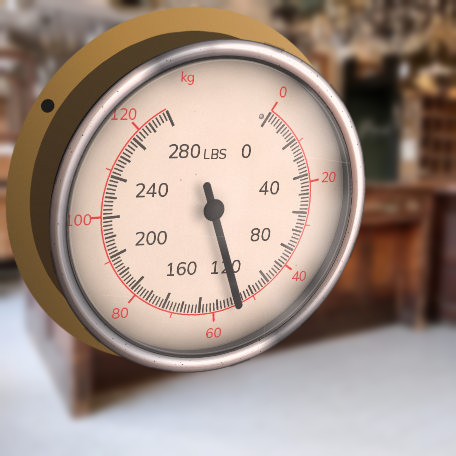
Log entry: 120 lb
